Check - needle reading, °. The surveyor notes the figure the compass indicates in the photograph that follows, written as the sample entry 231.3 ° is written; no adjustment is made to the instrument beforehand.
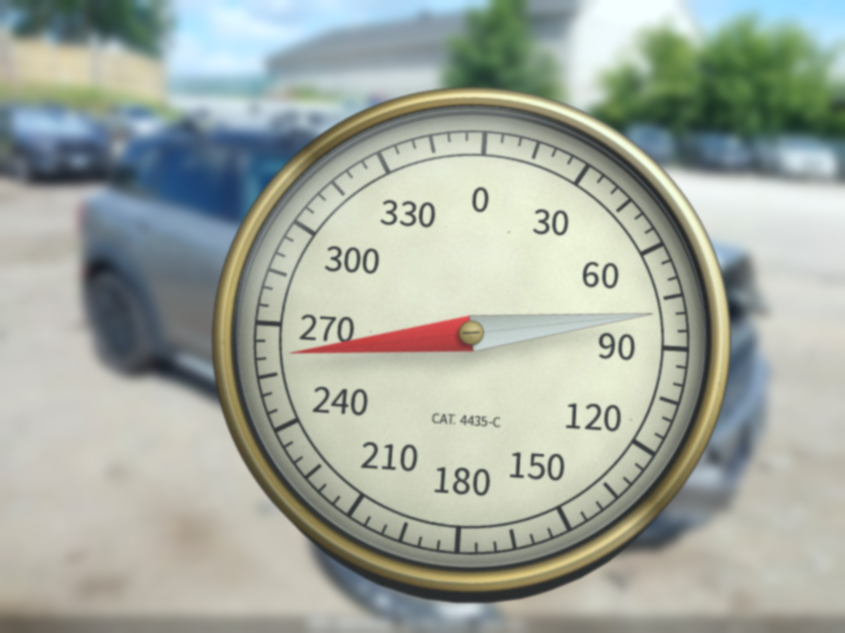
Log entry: 260 °
